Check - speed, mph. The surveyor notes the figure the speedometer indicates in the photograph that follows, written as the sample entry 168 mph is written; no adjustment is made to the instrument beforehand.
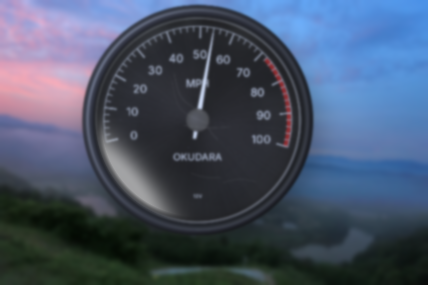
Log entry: 54 mph
